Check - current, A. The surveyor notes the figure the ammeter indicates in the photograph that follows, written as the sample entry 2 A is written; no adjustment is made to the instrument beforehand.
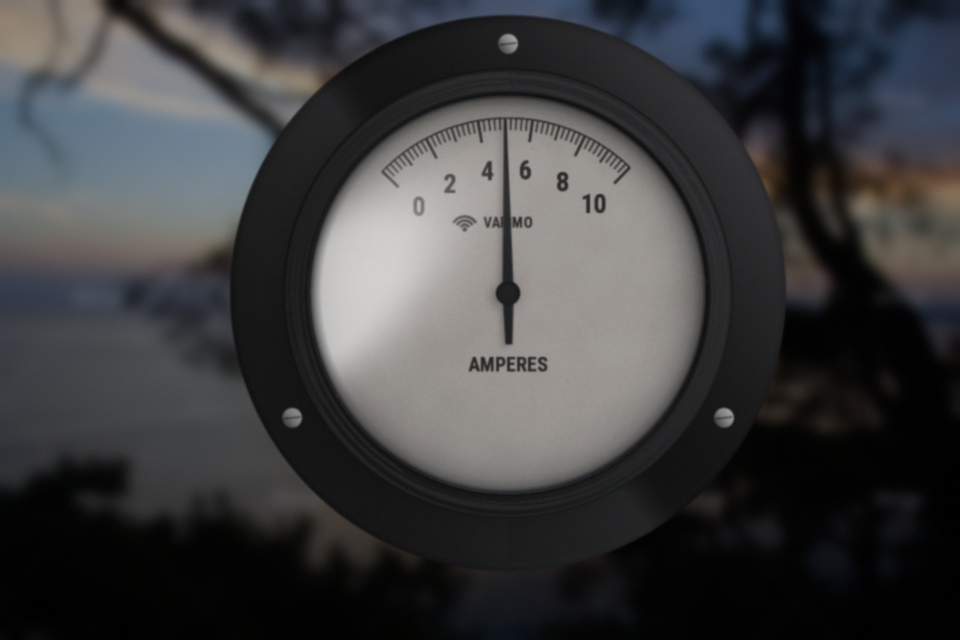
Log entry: 5 A
